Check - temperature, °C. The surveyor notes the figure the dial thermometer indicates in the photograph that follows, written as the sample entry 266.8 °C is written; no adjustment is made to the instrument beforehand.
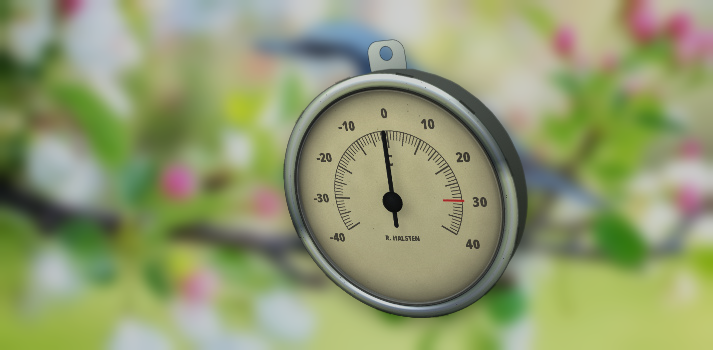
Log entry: 0 °C
